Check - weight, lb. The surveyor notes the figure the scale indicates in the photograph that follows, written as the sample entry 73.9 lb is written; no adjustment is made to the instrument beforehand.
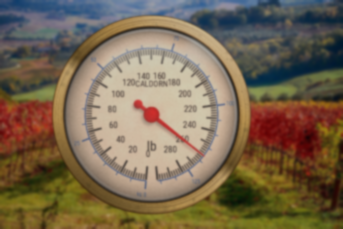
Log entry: 260 lb
